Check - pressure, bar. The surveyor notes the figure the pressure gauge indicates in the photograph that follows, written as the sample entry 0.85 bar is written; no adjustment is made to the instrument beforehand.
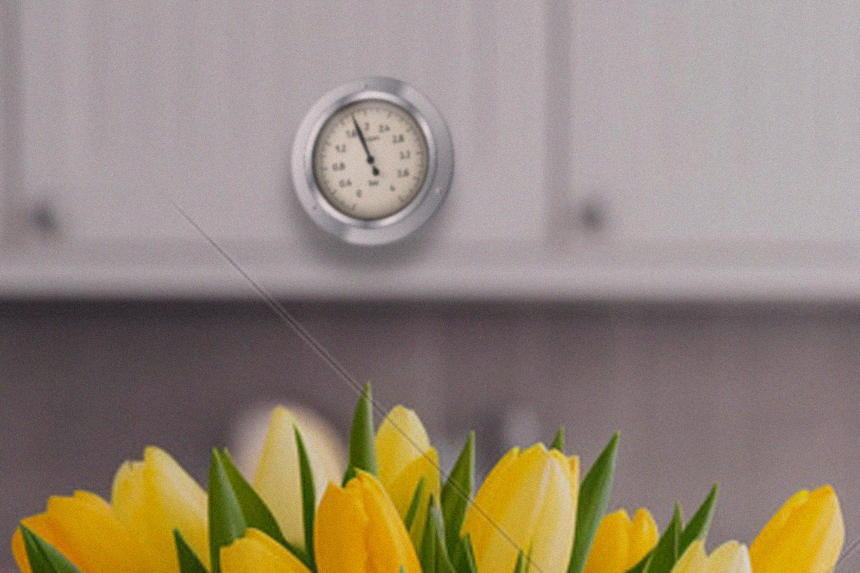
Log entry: 1.8 bar
